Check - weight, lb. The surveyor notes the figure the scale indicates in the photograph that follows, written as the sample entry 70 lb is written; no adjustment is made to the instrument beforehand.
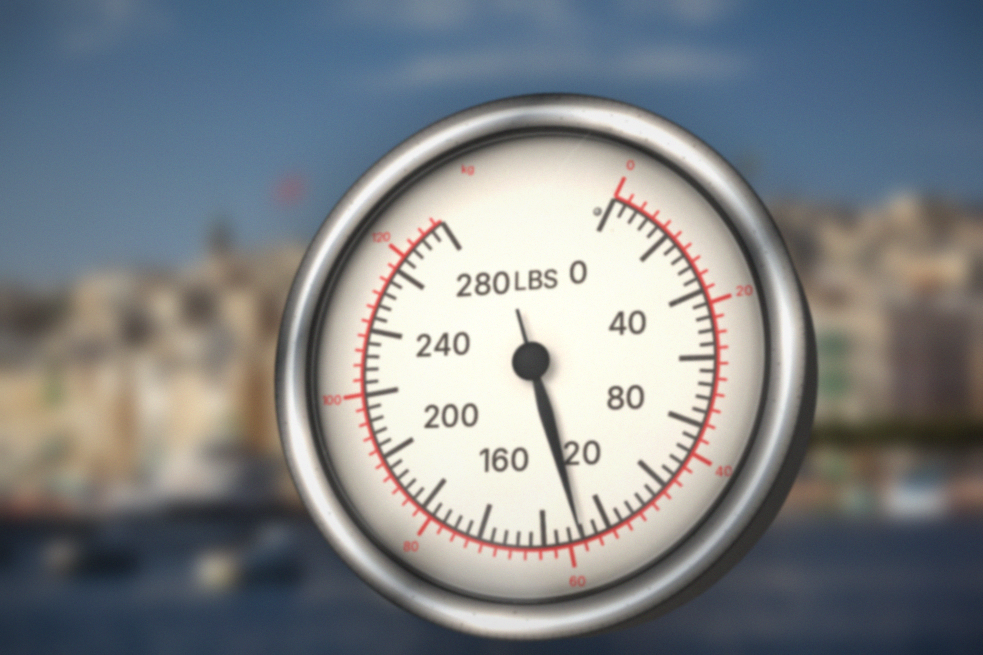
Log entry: 128 lb
